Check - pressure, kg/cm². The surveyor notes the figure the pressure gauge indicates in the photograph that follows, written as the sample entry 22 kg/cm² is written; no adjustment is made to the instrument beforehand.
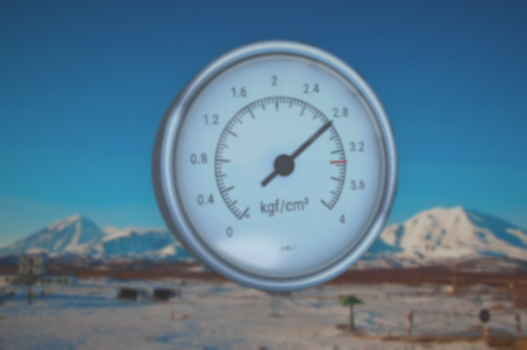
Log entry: 2.8 kg/cm²
